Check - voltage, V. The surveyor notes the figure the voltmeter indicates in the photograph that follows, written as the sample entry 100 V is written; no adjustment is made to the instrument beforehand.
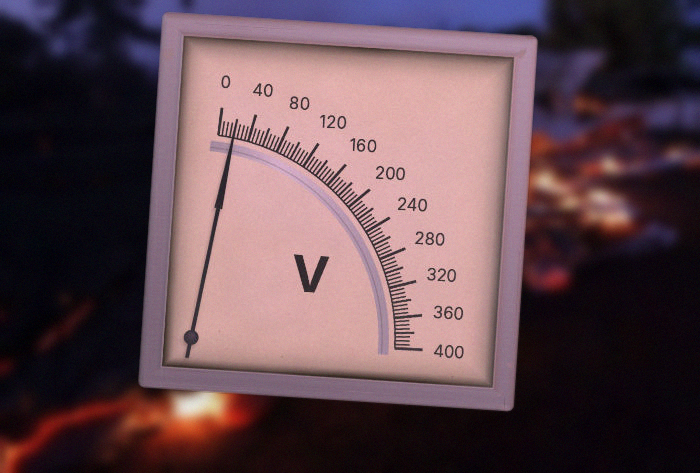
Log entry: 20 V
